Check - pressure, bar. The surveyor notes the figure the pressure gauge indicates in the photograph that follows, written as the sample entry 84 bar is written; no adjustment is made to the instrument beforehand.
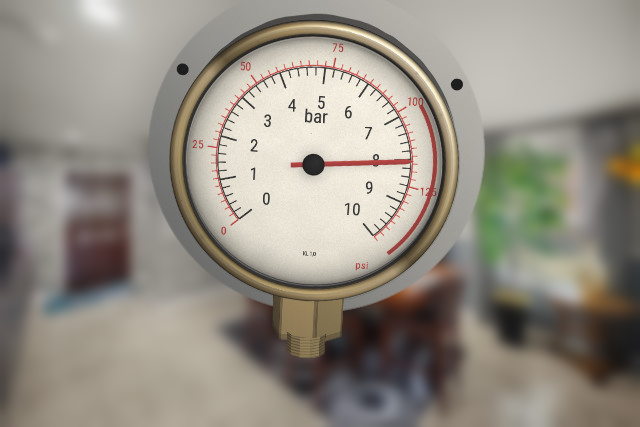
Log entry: 8 bar
